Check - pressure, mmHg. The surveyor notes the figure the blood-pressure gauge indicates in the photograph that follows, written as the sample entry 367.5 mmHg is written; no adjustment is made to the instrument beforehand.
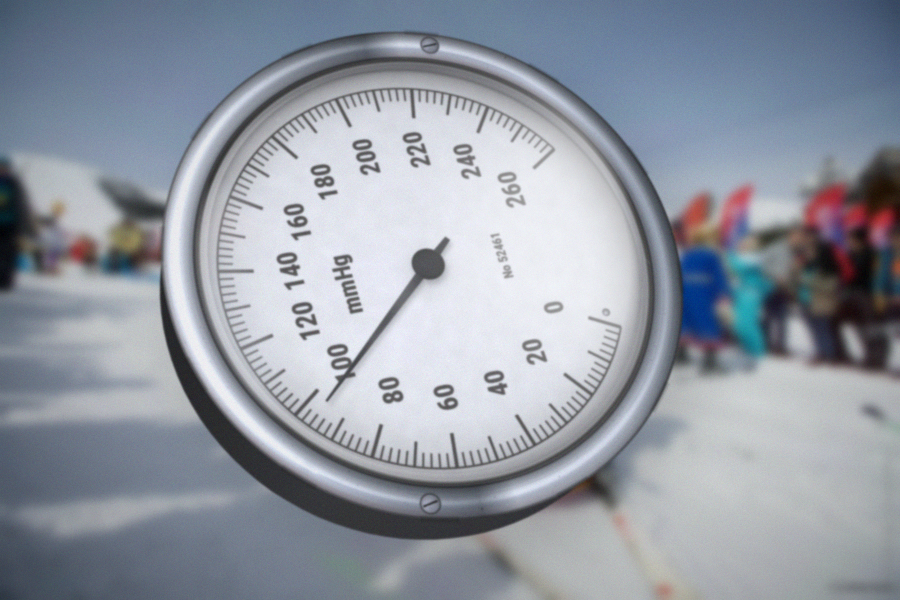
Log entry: 96 mmHg
